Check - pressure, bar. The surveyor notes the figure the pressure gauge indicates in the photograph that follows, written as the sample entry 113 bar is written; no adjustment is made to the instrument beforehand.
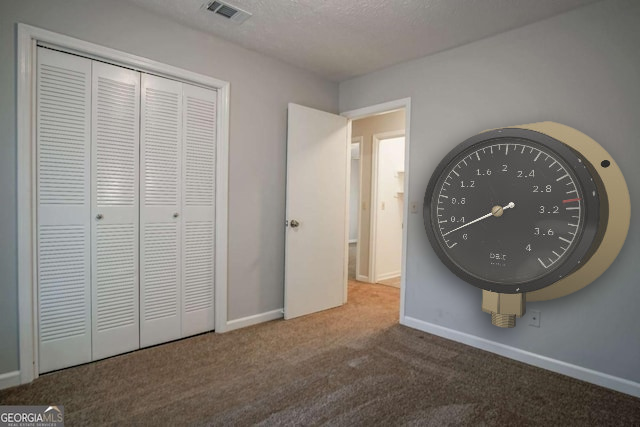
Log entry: 0.2 bar
